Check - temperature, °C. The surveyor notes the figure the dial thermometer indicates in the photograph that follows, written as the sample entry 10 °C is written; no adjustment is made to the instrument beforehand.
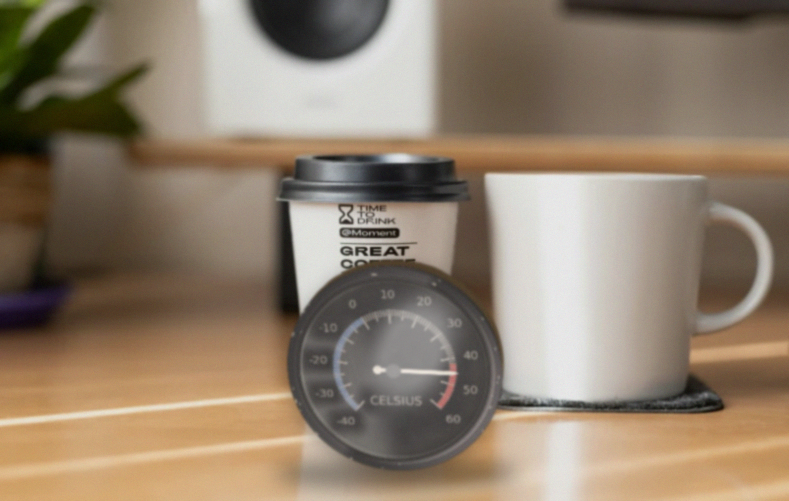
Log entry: 45 °C
